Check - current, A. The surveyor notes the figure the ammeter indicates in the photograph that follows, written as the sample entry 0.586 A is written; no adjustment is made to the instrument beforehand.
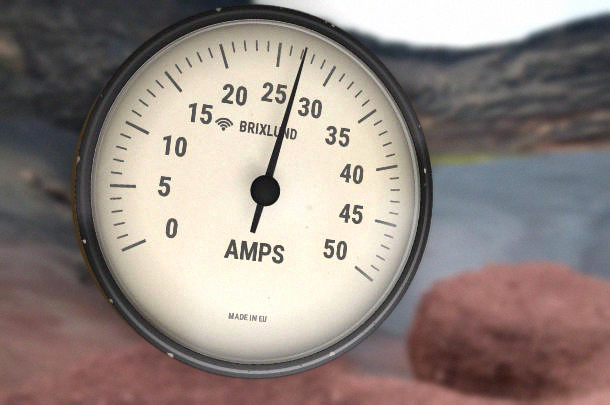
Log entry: 27 A
